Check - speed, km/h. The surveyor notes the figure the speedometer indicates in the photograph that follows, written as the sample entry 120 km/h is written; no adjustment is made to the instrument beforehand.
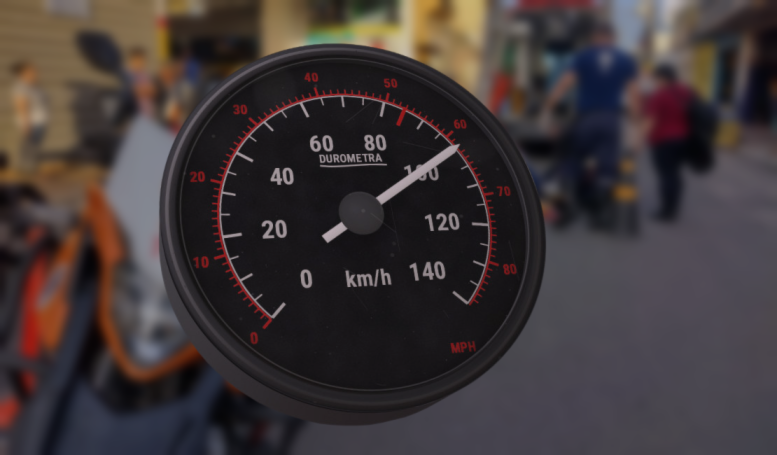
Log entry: 100 km/h
